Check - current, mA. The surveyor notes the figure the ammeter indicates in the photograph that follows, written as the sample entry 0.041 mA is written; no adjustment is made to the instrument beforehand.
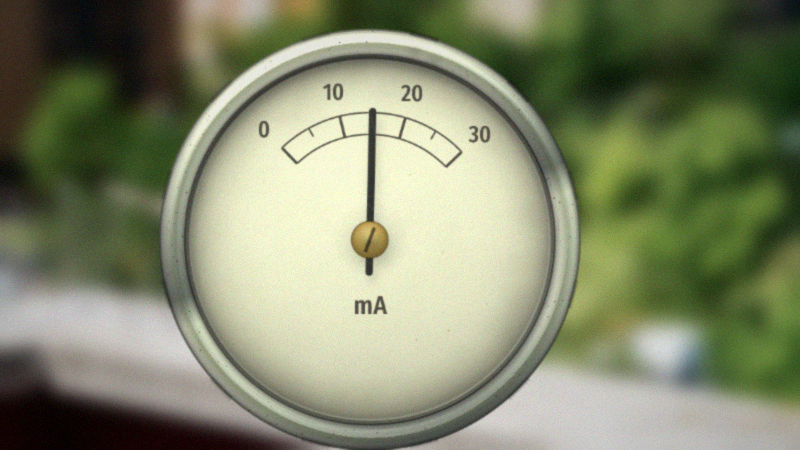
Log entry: 15 mA
